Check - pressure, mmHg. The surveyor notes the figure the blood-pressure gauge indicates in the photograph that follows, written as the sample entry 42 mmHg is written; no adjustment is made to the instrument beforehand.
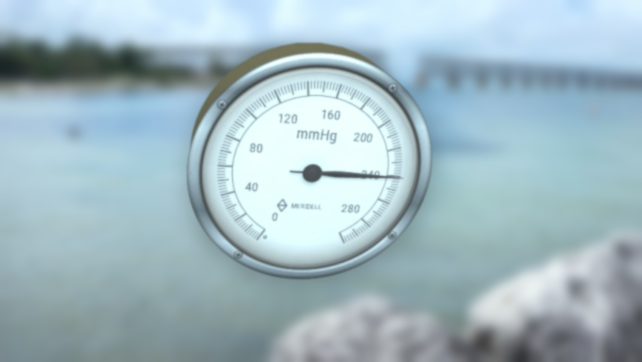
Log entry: 240 mmHg
